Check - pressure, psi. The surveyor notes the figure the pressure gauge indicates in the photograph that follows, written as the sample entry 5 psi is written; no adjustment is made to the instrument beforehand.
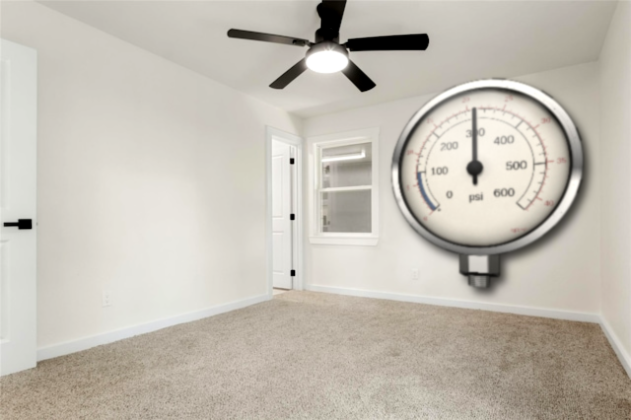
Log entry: 300 psi
